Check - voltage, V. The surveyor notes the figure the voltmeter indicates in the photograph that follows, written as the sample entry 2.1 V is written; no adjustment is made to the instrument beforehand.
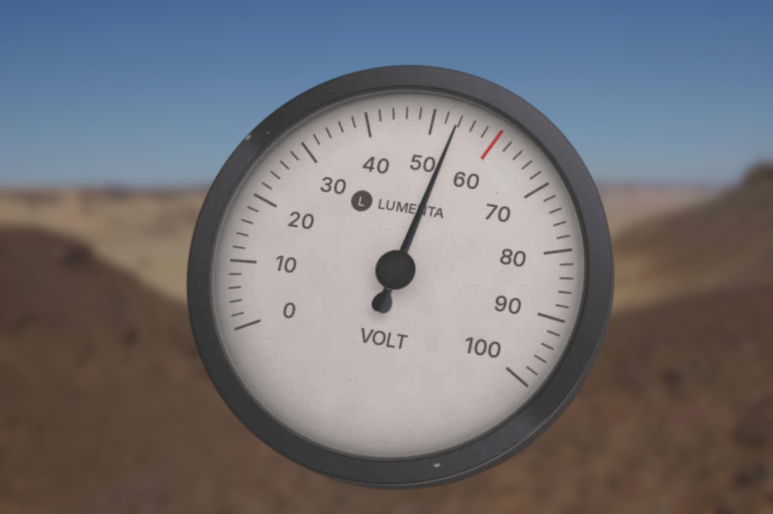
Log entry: 54 V
